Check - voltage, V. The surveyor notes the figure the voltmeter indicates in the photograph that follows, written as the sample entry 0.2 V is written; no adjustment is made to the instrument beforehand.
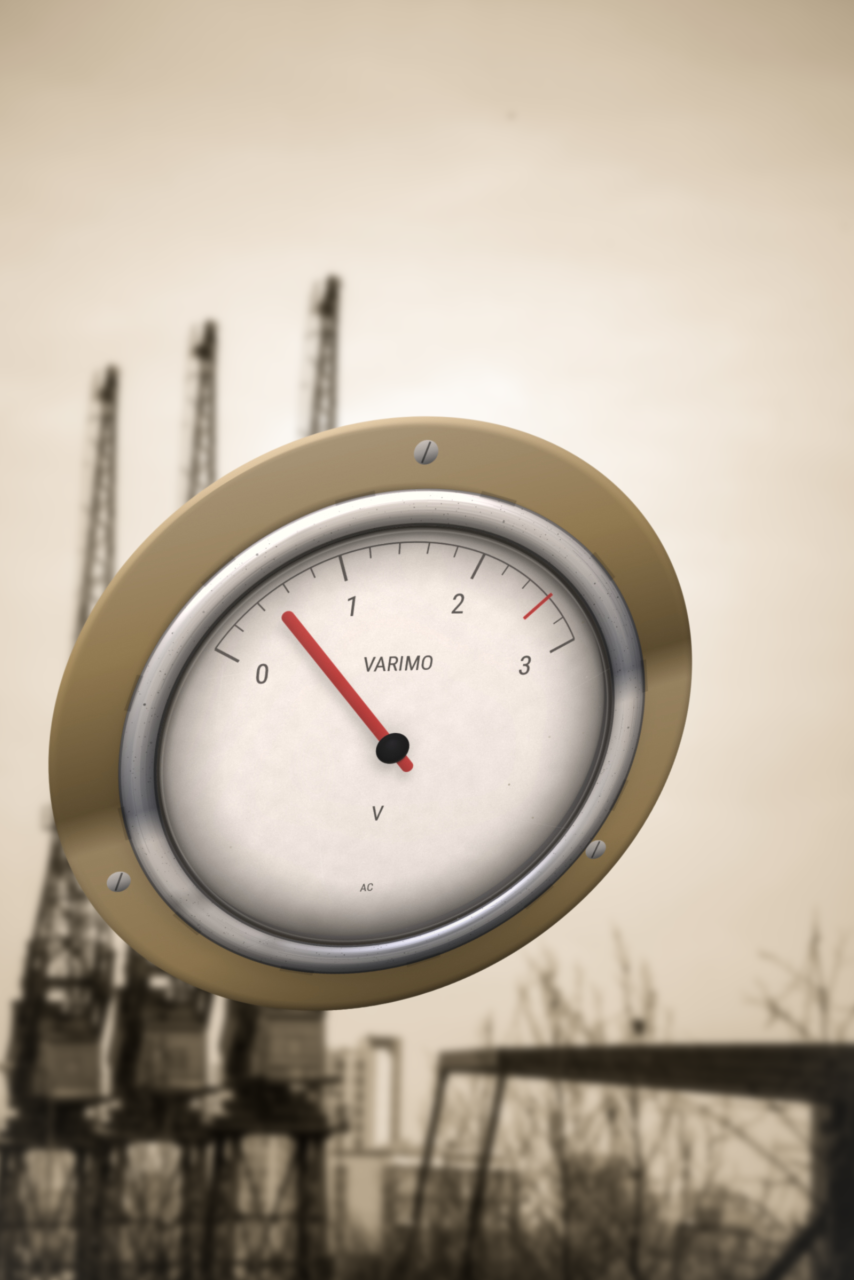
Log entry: 0.5 V
